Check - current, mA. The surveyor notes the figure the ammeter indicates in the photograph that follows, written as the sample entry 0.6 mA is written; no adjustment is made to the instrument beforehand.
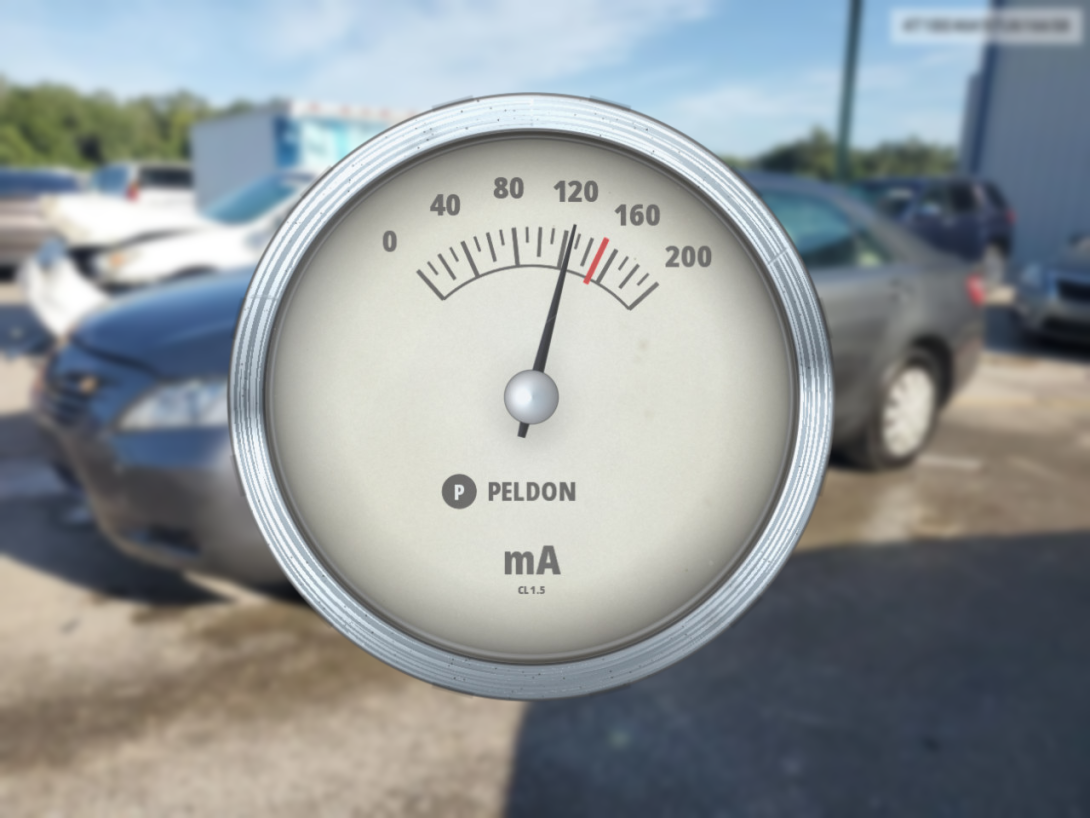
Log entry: 125 mA
